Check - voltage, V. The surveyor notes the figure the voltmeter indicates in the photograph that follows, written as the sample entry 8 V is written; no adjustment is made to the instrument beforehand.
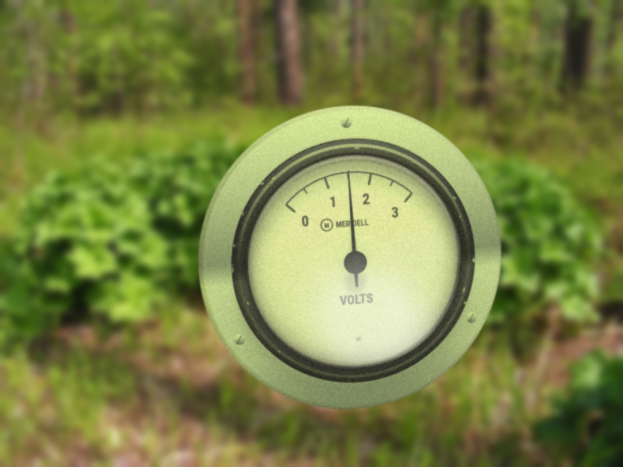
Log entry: 1.5 V
